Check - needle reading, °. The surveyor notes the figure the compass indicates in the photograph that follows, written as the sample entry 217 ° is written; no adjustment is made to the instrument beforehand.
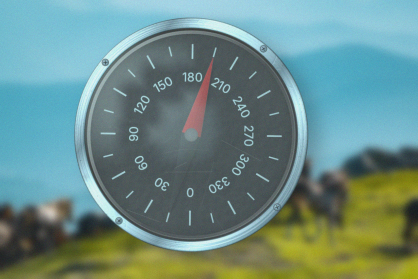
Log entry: 195 °
